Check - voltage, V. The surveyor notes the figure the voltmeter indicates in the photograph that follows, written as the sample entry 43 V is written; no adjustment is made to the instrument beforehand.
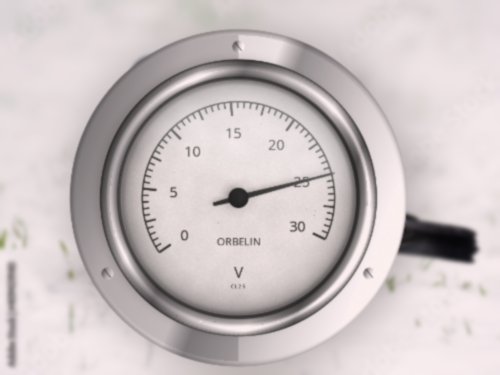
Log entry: 25 V
